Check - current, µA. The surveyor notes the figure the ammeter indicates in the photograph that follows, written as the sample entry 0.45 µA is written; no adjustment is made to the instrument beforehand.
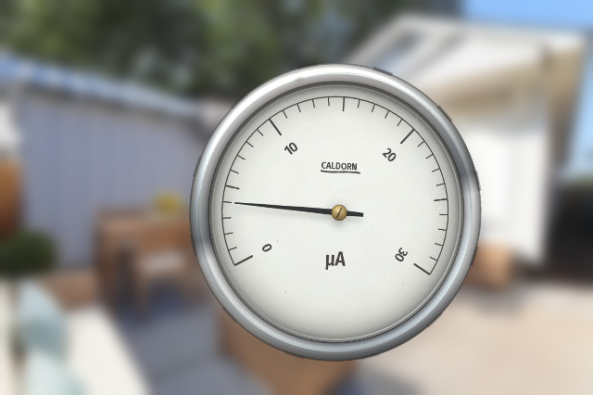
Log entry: 4 µA
